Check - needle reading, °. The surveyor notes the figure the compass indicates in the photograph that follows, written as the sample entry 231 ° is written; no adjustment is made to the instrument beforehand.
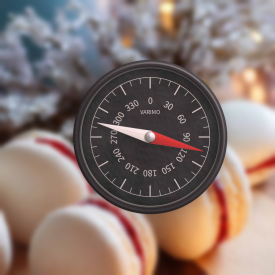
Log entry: 105 °
